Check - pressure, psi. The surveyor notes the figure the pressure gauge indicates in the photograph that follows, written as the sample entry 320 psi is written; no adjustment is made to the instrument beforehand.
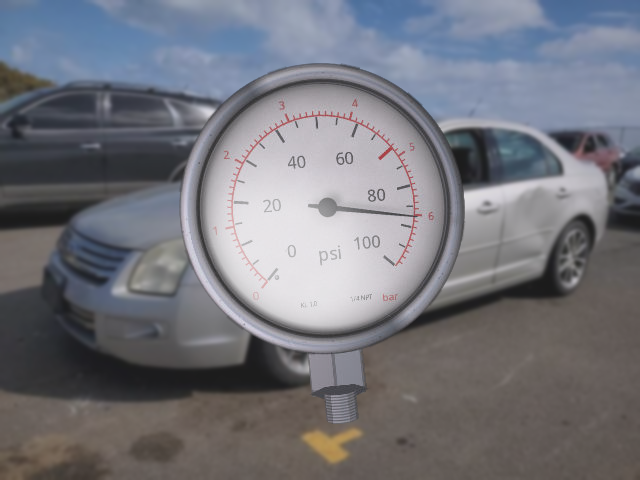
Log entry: 87.5 psi
